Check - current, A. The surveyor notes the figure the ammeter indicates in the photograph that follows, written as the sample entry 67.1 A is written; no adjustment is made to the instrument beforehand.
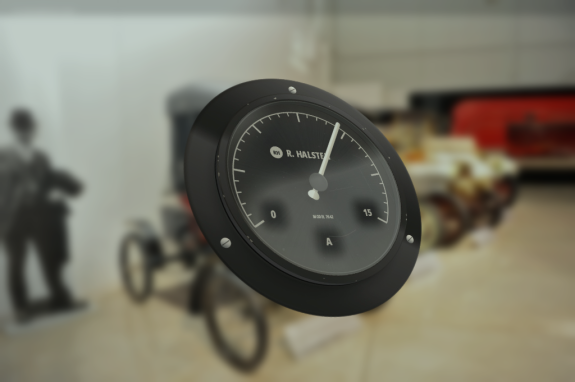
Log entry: 9.5 A
